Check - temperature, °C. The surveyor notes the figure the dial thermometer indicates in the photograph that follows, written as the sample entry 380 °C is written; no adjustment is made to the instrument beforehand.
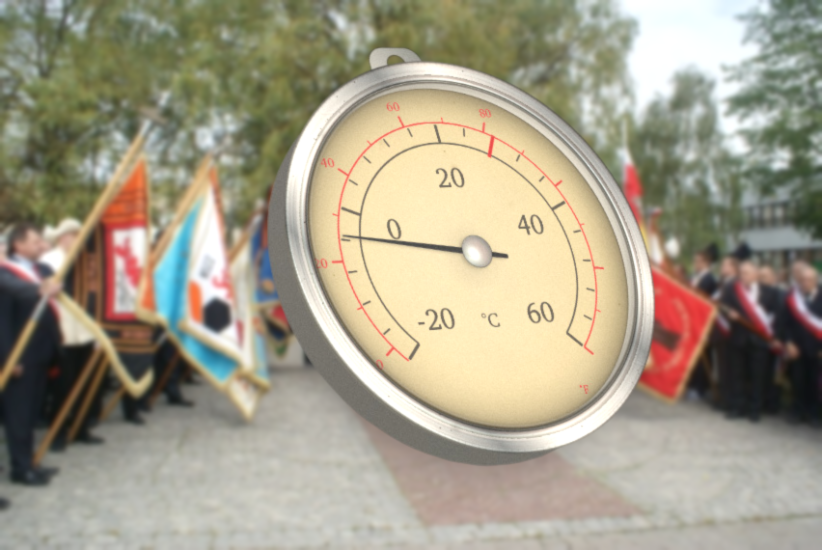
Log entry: -4 °C
